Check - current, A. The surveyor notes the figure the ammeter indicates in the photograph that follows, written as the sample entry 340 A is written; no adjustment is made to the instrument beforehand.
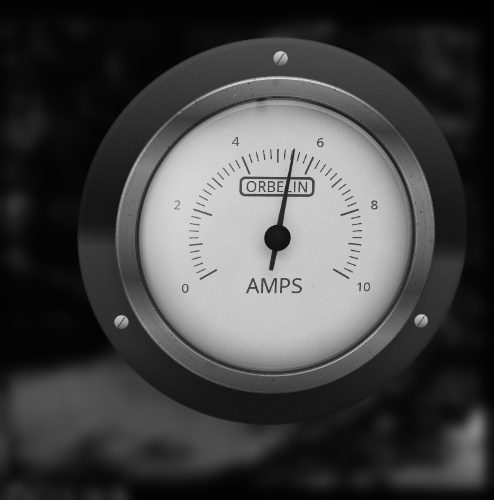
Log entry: 5.4 A
